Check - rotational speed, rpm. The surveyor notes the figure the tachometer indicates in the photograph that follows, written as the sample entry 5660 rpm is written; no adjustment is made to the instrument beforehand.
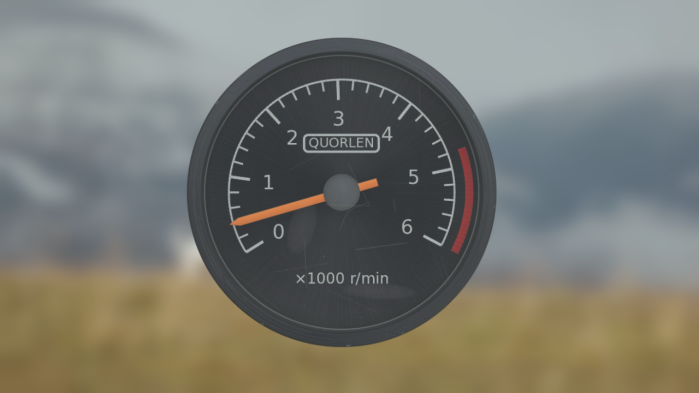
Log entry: 400 rpm
